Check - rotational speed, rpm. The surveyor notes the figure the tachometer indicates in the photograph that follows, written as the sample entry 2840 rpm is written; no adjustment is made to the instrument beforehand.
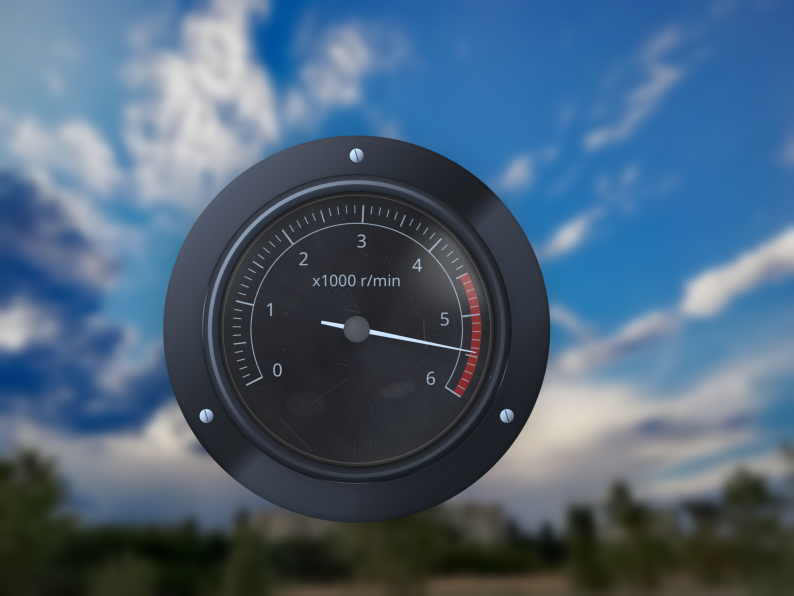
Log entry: 5450 rpm
